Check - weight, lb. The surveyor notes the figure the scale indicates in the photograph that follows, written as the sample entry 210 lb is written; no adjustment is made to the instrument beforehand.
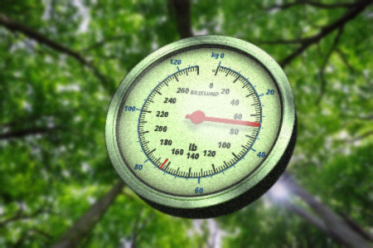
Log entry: 70 lb
